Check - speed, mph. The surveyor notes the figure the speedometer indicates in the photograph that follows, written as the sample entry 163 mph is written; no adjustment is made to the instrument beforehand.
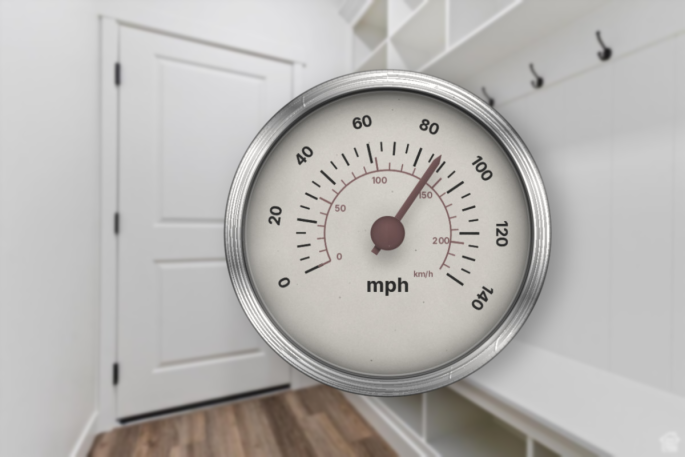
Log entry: 87.5 mph
